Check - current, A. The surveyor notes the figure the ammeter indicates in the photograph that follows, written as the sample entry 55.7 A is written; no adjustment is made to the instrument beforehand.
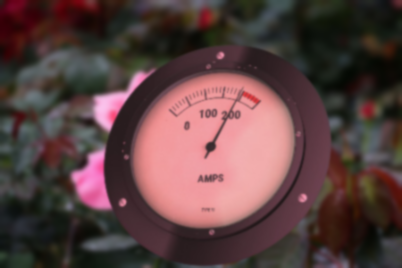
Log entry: 200 A
